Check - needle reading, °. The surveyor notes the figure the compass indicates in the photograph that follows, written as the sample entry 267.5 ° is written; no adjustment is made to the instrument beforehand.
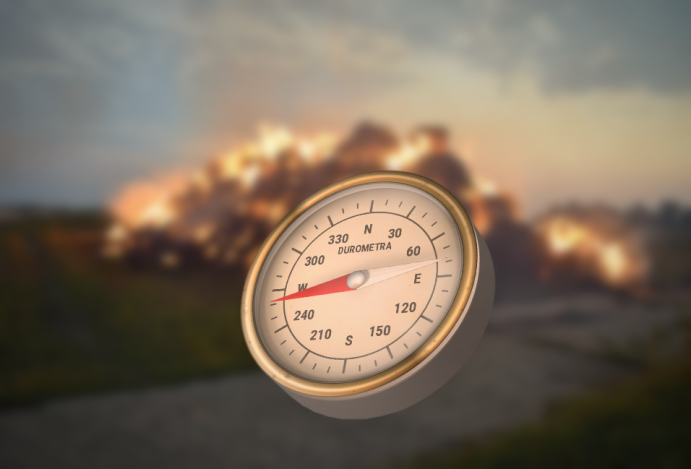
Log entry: 260 °
